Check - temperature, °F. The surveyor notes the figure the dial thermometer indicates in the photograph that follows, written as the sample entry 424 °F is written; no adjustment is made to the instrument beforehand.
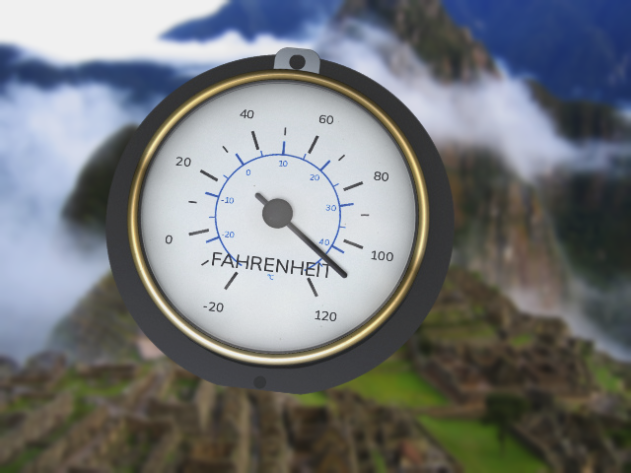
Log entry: 110 °F
